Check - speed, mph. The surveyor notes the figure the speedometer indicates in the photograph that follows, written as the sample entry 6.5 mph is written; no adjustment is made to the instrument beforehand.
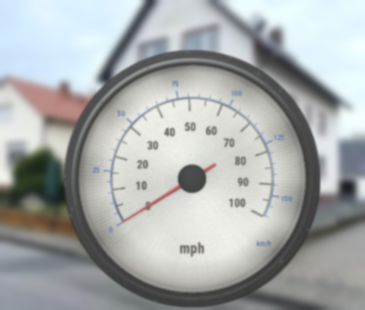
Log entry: 0 mph
